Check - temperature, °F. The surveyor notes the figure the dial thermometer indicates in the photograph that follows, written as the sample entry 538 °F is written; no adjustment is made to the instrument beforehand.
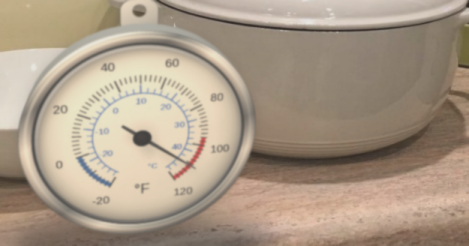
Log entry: 110 °F
